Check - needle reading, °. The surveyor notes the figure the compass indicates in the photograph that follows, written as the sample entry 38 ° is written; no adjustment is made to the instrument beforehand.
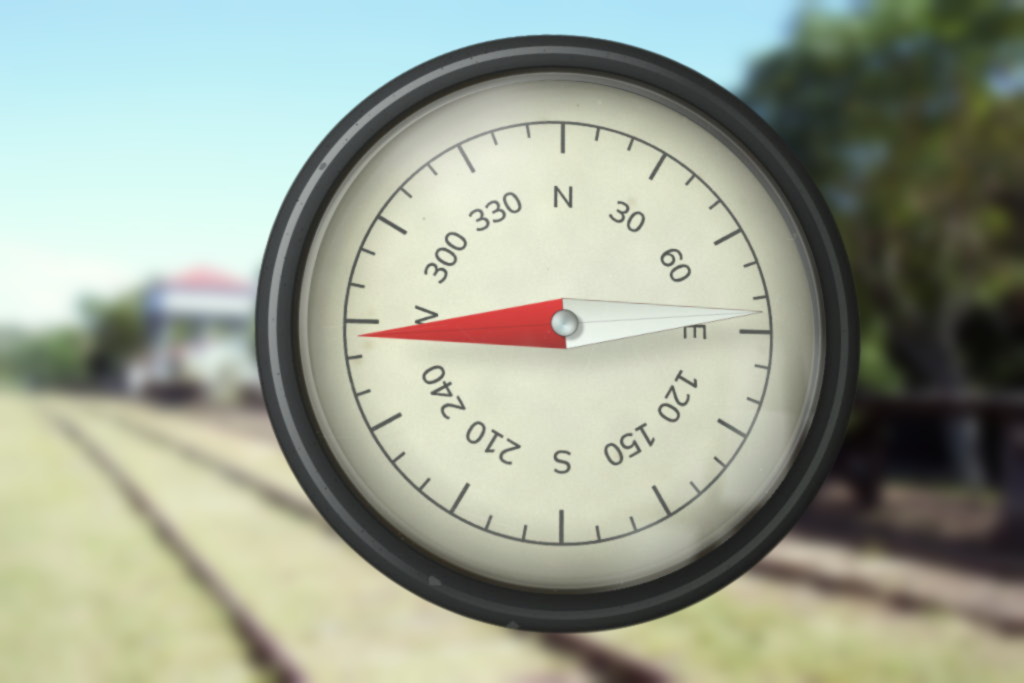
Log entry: 265 °
